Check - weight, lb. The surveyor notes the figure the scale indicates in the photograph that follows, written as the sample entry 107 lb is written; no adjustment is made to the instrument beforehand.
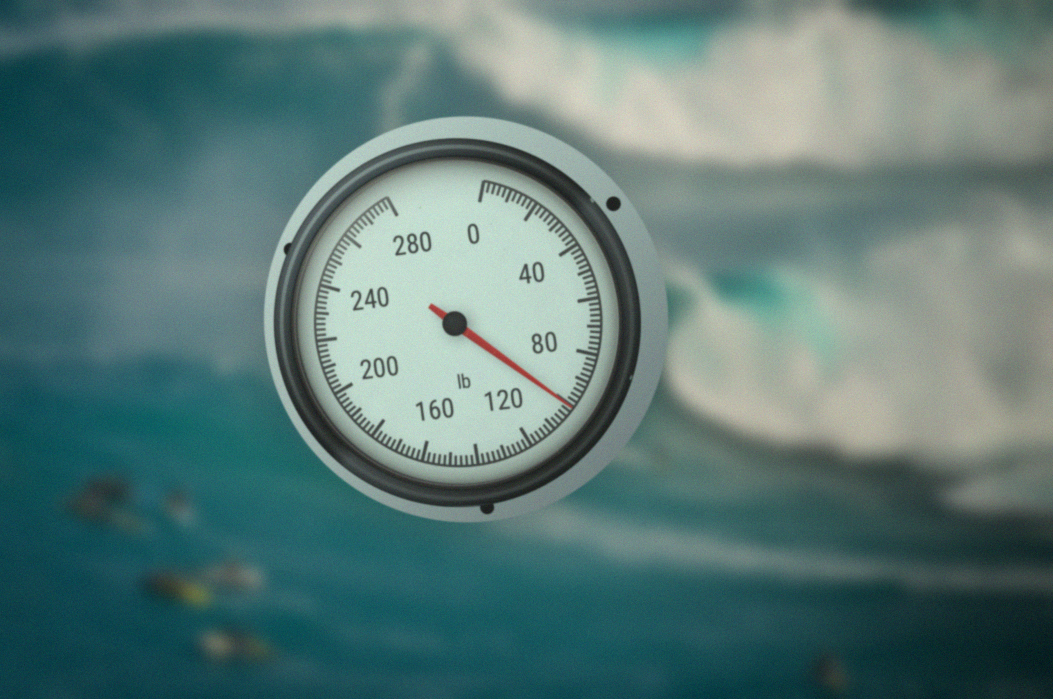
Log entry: 100 lb
